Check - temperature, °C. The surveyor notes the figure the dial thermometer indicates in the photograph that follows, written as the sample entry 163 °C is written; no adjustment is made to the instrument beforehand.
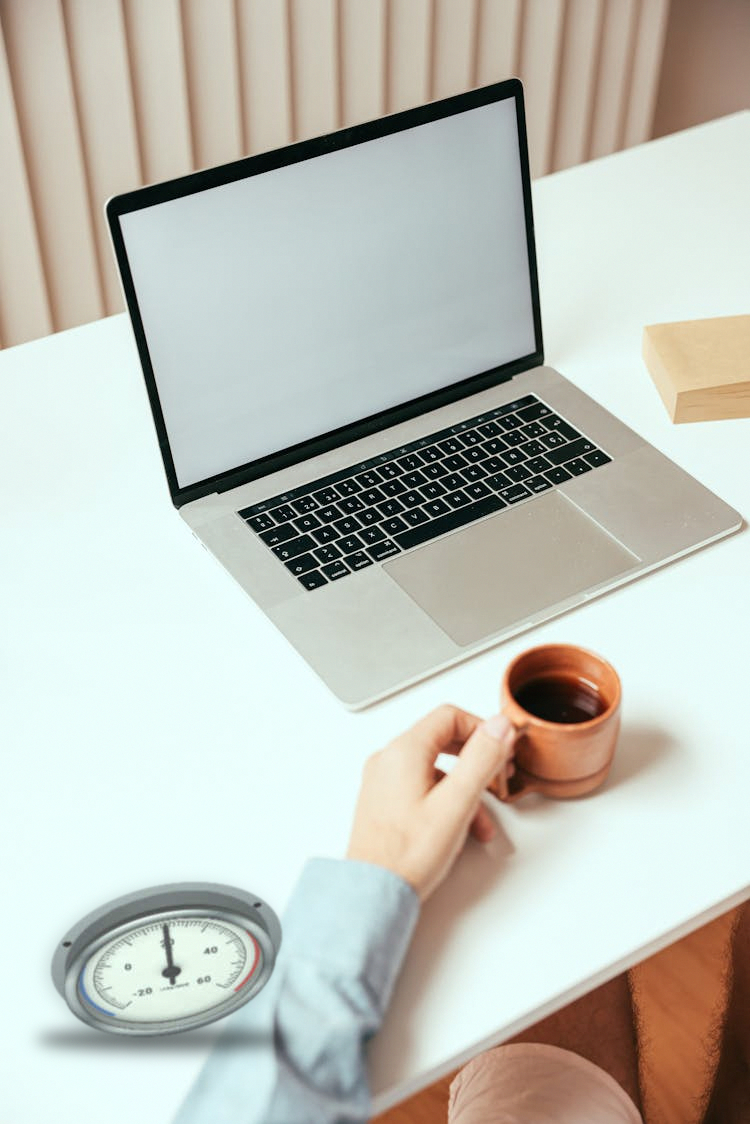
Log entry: 20 °C
